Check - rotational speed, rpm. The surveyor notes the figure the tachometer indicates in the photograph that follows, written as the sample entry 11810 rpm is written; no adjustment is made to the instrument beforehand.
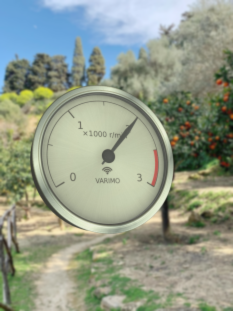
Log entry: 2000 rpm
